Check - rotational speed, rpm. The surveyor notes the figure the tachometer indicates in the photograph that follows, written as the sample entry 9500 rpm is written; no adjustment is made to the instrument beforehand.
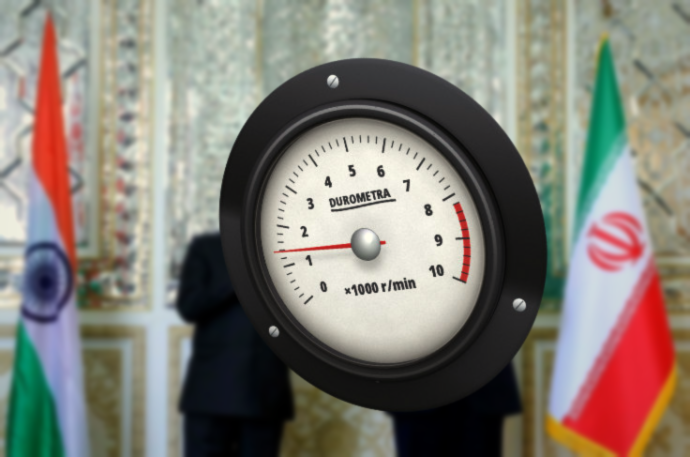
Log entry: 1400 rpm
